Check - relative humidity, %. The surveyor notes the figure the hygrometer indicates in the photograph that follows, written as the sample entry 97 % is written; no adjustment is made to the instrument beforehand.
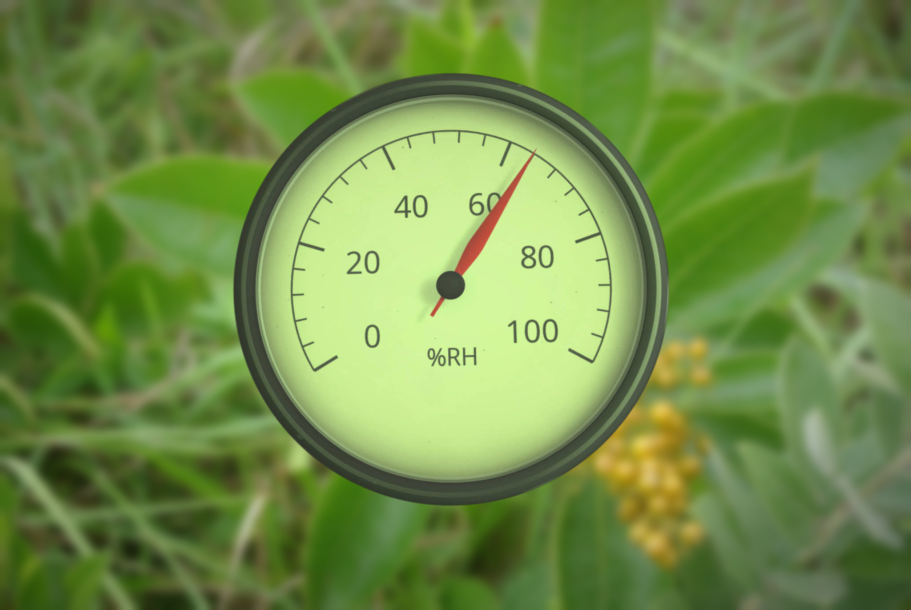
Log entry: 64 %
